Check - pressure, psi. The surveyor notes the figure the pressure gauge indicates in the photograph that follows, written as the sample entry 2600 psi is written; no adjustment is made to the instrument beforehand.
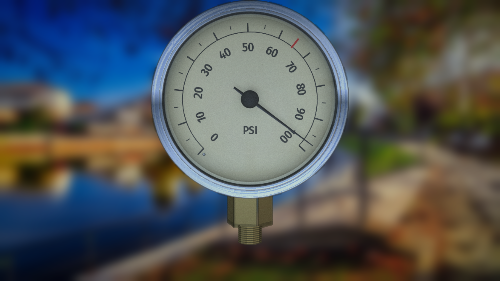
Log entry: 97.5 psi
